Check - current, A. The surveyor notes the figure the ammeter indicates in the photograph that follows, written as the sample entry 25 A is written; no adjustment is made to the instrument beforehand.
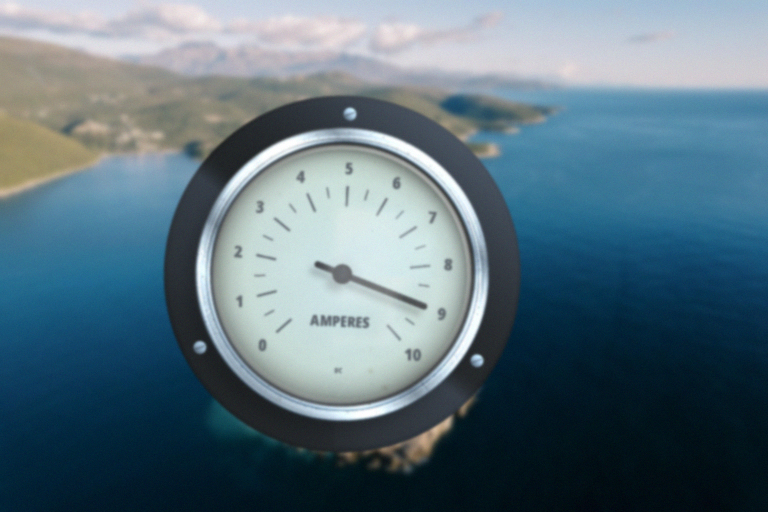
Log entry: 9 A
